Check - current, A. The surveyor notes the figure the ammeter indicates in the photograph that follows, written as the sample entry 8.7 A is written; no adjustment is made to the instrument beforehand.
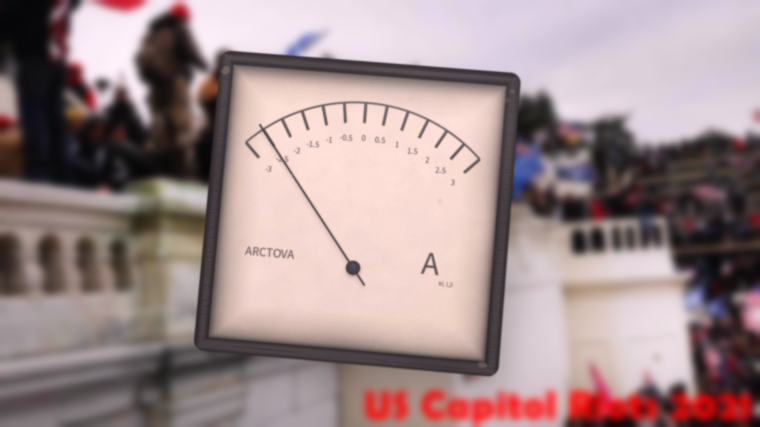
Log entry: -2.5 A
